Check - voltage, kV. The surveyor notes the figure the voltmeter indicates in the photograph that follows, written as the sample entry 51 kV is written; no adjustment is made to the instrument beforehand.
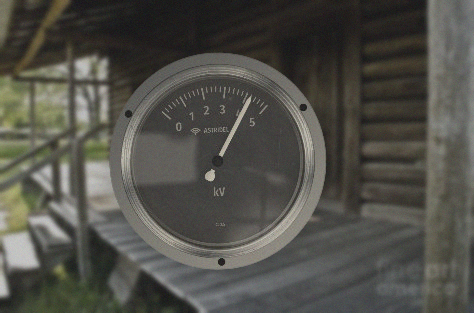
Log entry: 4.2 kV
